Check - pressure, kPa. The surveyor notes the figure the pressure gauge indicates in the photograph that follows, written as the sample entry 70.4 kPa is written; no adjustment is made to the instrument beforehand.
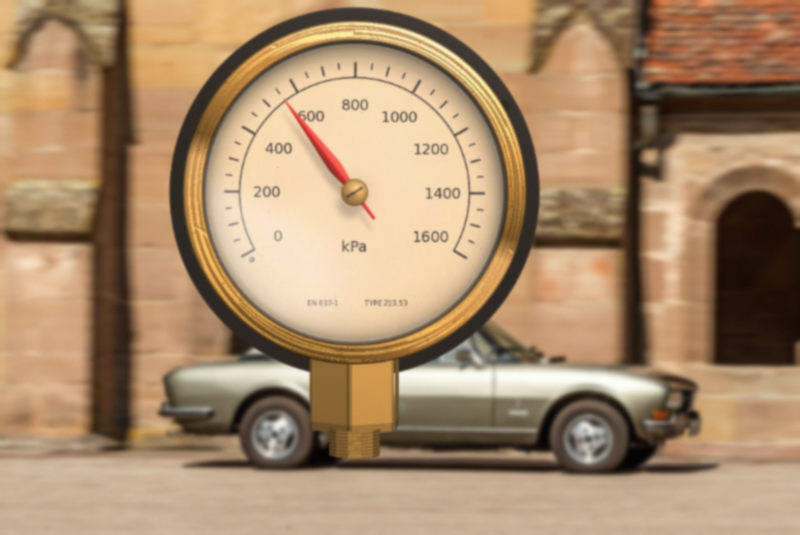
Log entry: 550 kPa
